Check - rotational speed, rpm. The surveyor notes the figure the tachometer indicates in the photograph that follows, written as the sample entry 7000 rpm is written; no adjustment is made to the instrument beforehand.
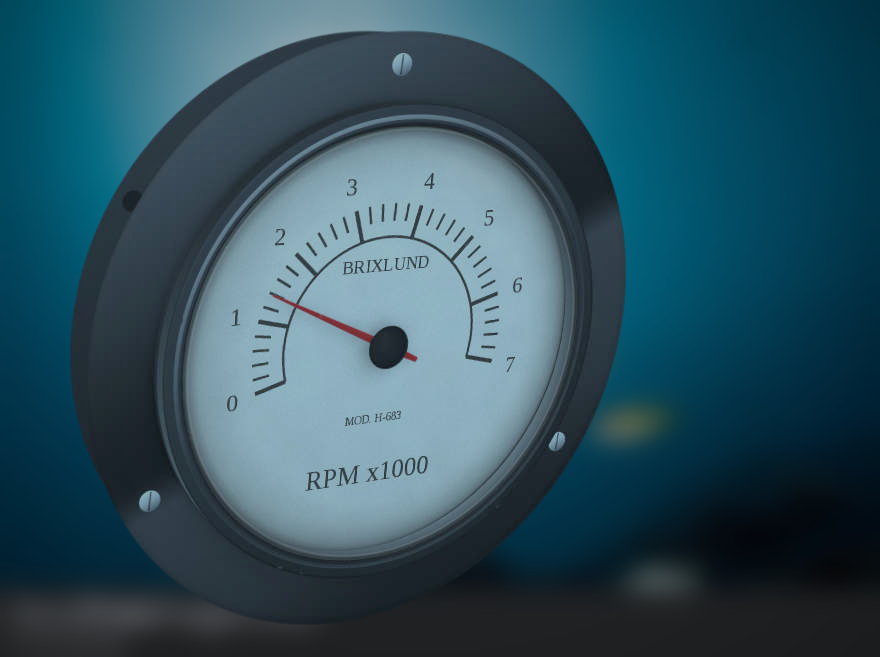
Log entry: 1400 rpm
